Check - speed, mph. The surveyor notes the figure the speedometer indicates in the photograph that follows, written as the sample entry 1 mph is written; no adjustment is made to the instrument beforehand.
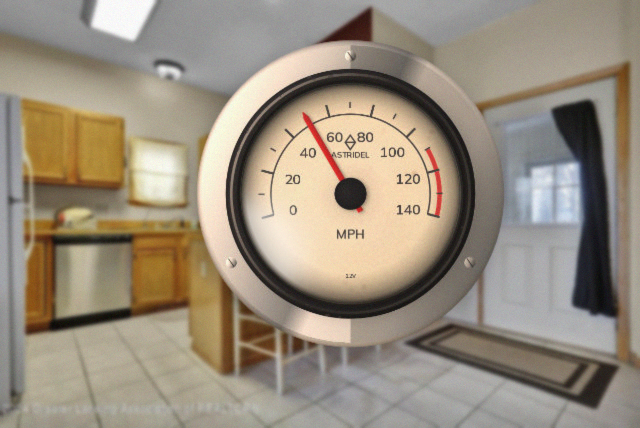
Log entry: 50 mph
